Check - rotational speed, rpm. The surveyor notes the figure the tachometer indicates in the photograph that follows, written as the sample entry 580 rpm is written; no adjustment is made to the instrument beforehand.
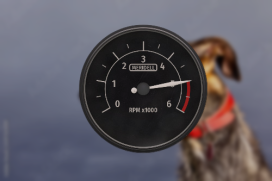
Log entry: 5000 rpm
